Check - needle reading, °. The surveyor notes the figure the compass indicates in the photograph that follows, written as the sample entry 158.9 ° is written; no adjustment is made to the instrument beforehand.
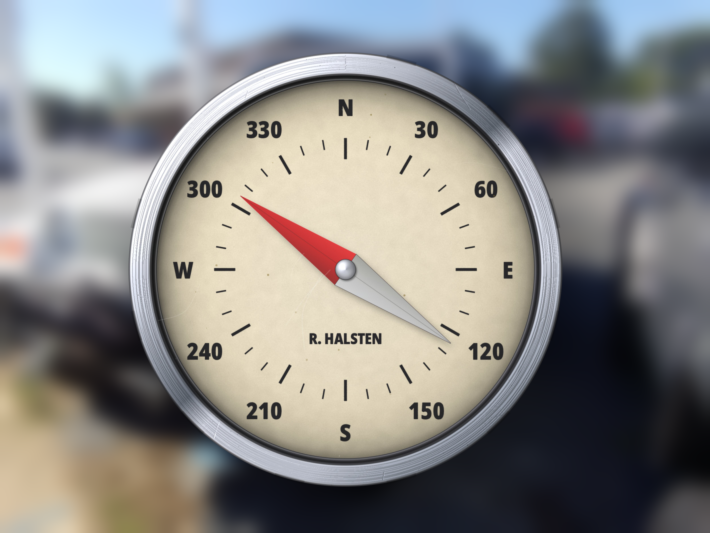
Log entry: 305 °
